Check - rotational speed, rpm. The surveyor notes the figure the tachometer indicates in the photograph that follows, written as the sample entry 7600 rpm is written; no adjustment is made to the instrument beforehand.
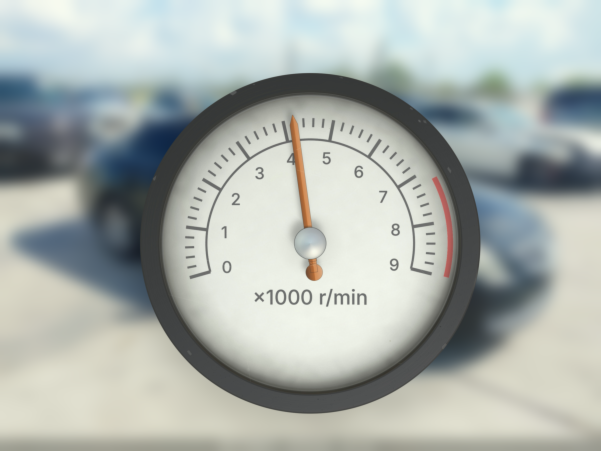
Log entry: 4200 rpm
